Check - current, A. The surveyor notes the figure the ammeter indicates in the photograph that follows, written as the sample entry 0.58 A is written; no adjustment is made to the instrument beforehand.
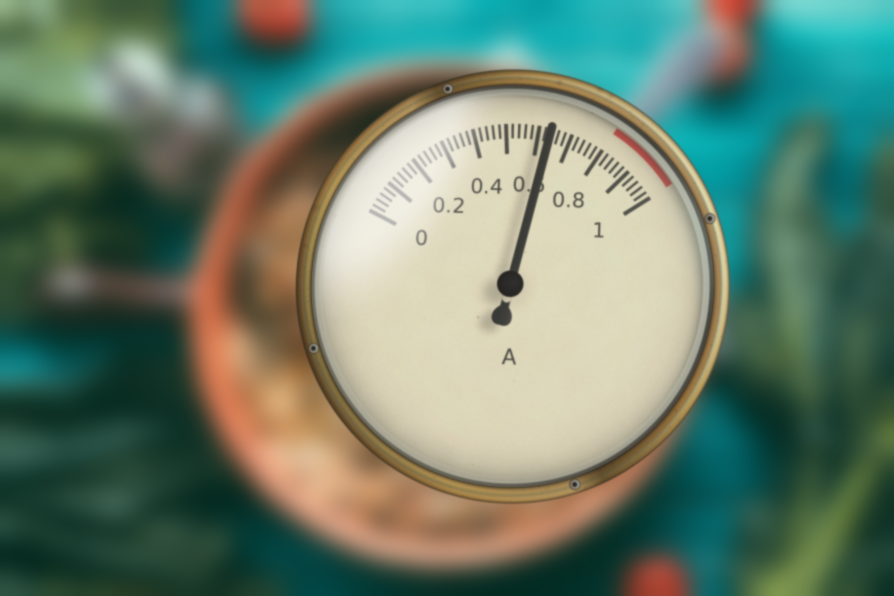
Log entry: 0.64 A
